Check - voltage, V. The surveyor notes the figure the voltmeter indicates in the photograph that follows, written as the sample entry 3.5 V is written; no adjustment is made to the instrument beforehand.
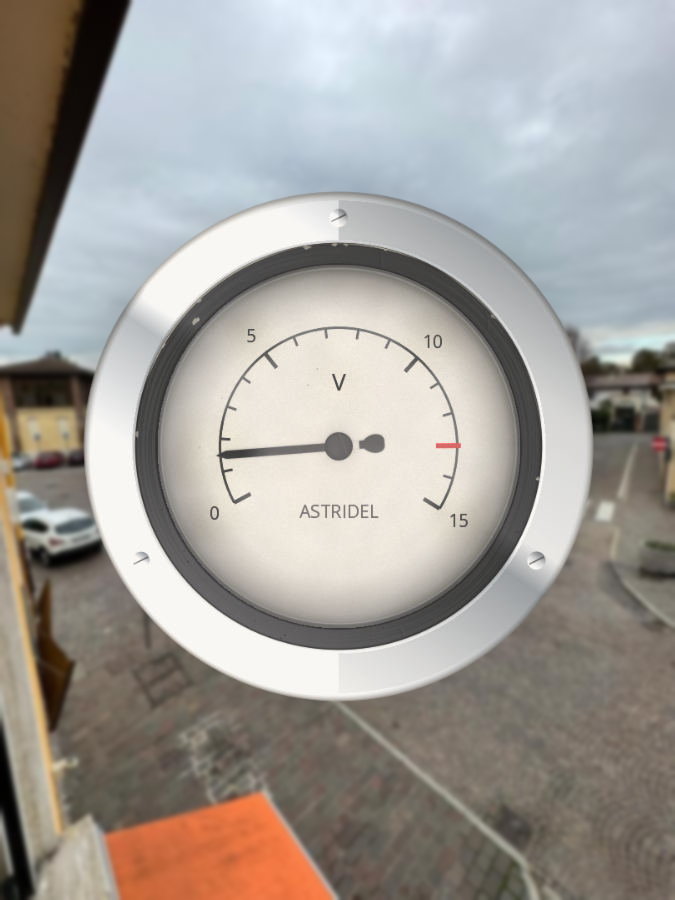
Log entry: 1.5 V
